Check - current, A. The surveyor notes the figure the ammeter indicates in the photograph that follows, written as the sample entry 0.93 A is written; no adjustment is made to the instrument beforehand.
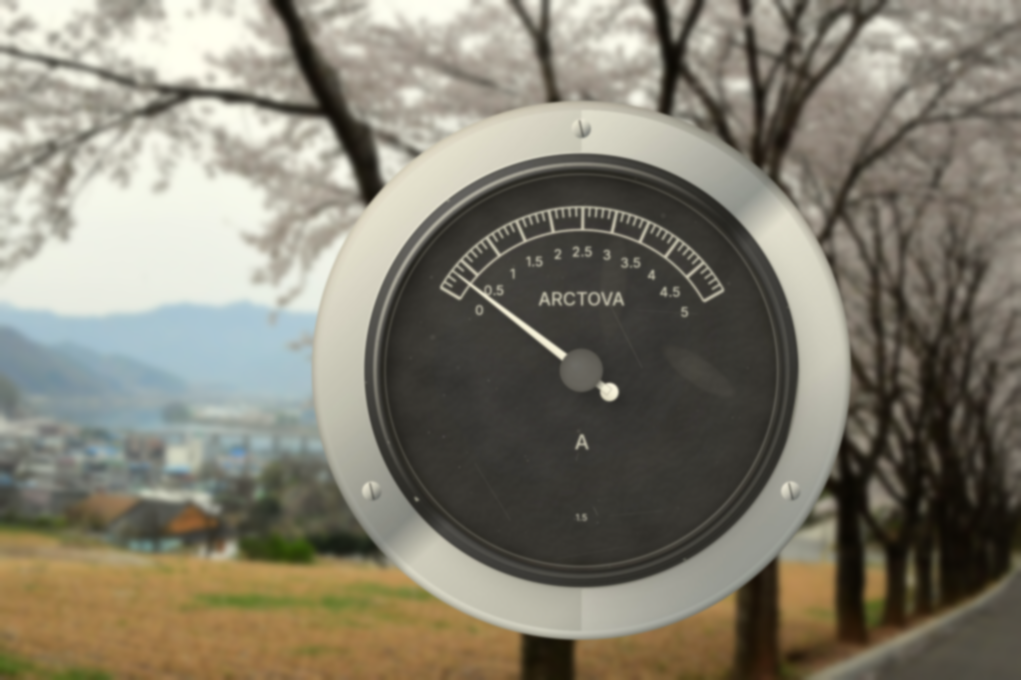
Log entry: 0.3 A
